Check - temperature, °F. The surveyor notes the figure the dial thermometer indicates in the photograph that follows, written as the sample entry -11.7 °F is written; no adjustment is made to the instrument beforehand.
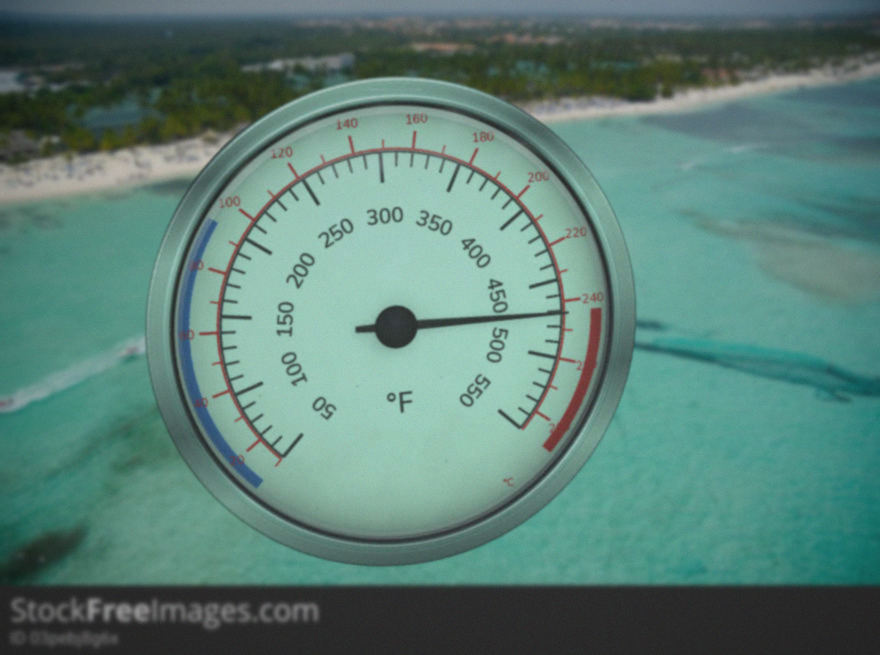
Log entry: 470 °F
